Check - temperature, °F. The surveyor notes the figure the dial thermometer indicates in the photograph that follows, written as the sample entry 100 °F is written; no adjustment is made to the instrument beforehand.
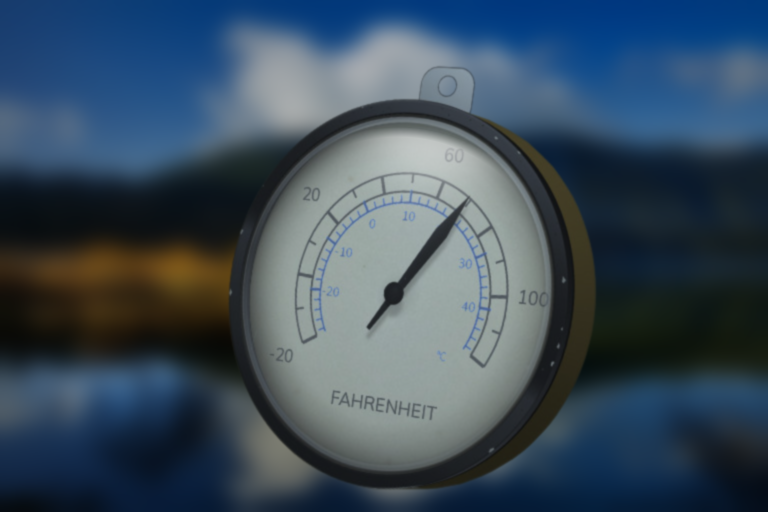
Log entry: 70 °F
